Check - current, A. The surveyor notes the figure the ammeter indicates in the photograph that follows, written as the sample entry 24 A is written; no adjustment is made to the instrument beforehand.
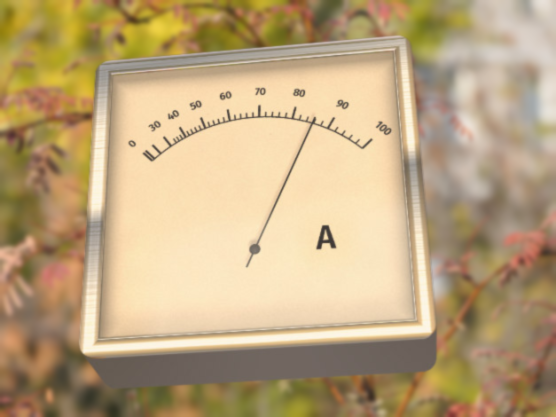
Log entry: 86 A
